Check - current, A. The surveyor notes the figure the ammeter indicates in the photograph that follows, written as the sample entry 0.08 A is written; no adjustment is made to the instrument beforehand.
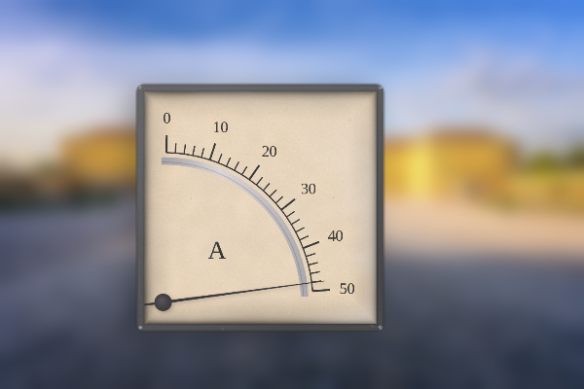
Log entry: 48 A
